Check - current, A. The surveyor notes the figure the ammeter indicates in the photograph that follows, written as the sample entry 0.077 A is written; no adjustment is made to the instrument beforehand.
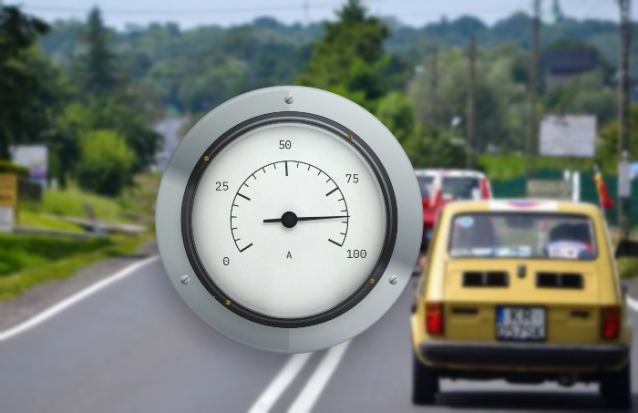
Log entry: 87.5 A
